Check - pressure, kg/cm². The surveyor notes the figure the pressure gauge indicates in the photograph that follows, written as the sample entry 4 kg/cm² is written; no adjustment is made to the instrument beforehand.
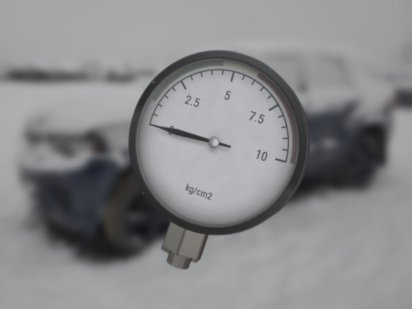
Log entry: 0 kg/cm²
